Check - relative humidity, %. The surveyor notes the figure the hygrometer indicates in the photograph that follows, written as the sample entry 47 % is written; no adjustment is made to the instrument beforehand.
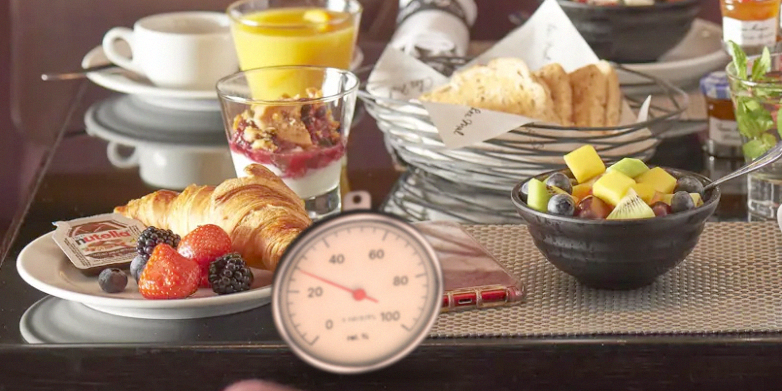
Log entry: 28 %
